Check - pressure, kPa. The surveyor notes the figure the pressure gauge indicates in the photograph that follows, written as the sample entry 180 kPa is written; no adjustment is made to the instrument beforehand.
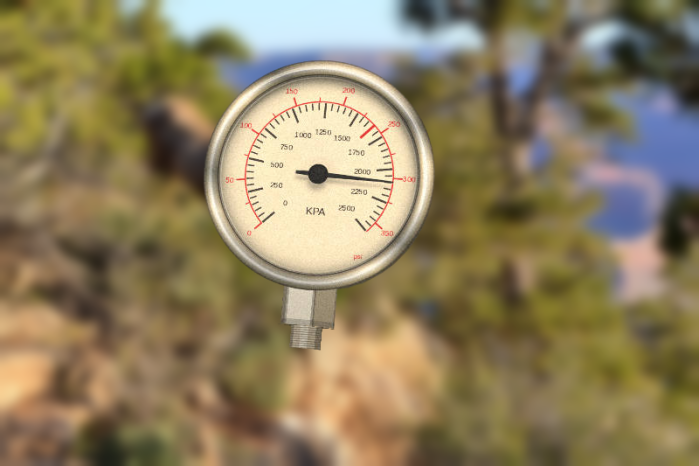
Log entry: 2100 kPa
